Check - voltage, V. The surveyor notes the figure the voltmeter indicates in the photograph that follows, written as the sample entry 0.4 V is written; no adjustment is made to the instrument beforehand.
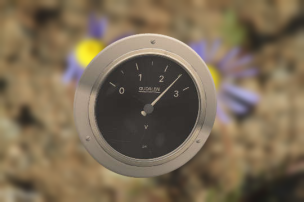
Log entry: 2.5 V
